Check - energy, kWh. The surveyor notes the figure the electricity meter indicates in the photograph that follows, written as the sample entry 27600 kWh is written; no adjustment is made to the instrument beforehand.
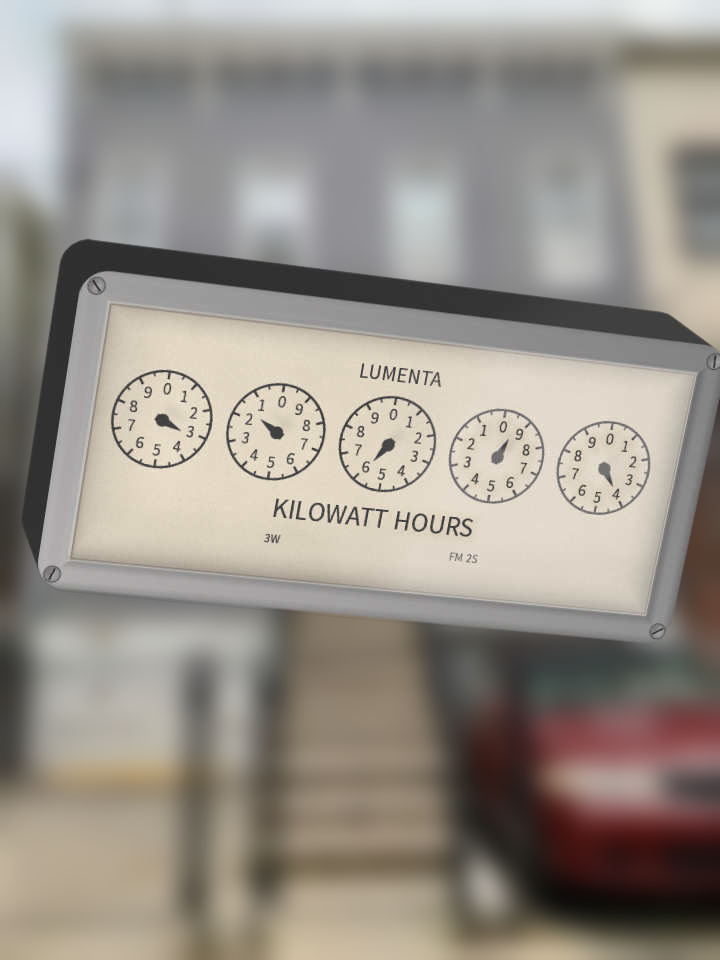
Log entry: 31594 kWh
